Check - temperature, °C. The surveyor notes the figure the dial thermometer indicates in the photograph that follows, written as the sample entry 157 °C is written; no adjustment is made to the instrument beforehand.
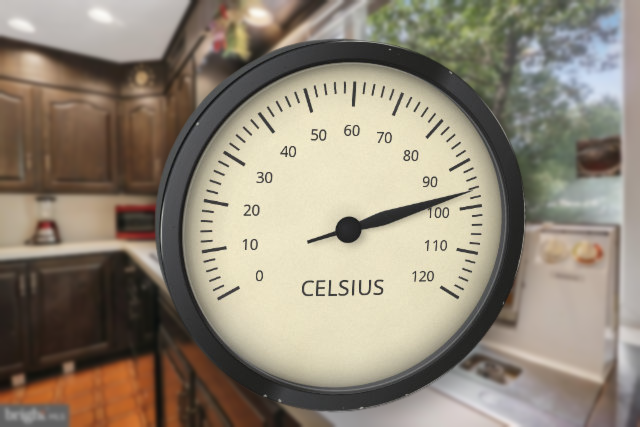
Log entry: 96 °C
